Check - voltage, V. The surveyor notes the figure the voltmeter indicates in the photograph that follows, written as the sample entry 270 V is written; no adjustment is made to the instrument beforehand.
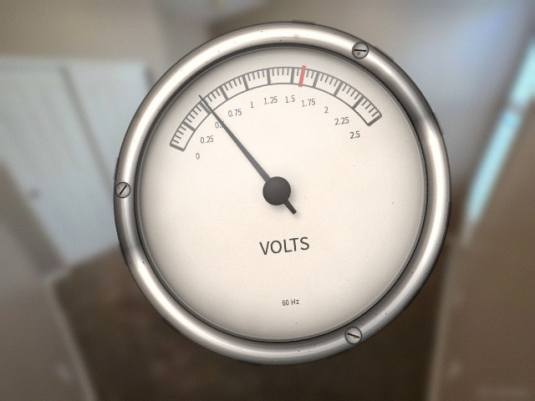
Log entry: 0.55 V
